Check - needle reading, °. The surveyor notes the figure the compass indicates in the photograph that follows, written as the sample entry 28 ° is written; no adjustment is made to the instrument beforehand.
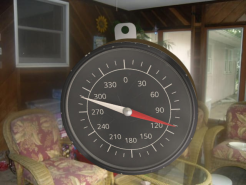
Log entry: 110 °
